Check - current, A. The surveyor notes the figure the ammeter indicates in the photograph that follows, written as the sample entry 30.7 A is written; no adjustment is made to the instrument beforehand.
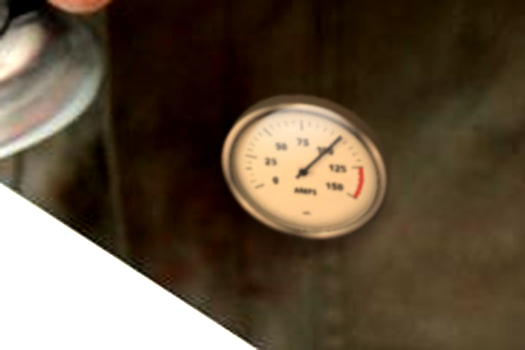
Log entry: 100 A
